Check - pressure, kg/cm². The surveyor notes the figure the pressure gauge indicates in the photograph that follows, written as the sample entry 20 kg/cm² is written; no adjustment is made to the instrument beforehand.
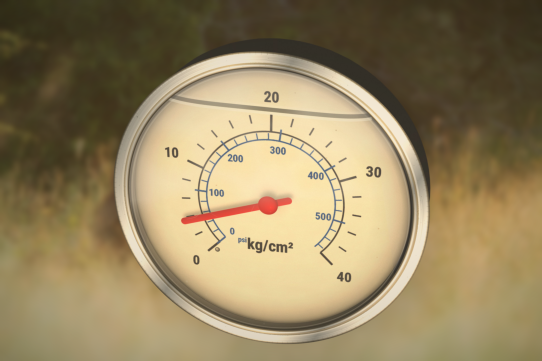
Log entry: 4 kg/cm²
